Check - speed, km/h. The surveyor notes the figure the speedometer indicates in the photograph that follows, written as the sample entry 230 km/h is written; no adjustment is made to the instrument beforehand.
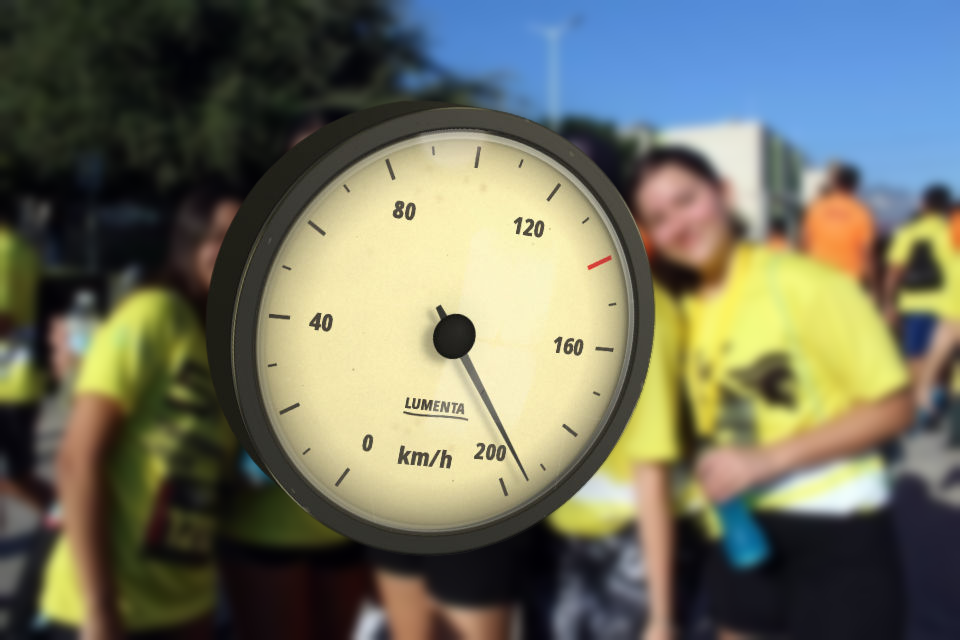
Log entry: 195 km/h
